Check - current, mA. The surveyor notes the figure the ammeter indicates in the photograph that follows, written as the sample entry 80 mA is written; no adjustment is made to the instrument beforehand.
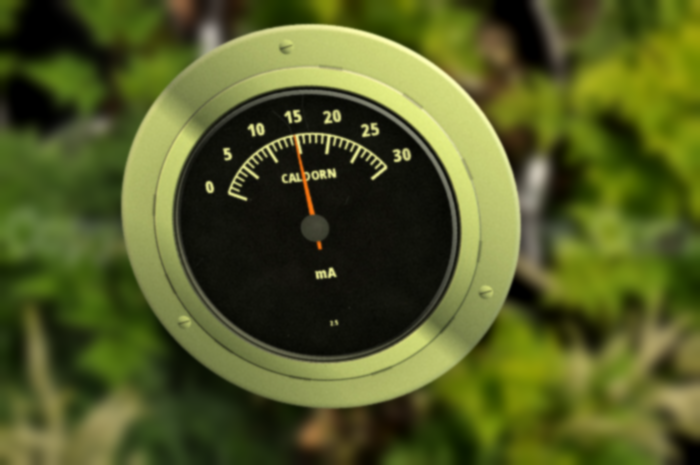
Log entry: 15 mA
